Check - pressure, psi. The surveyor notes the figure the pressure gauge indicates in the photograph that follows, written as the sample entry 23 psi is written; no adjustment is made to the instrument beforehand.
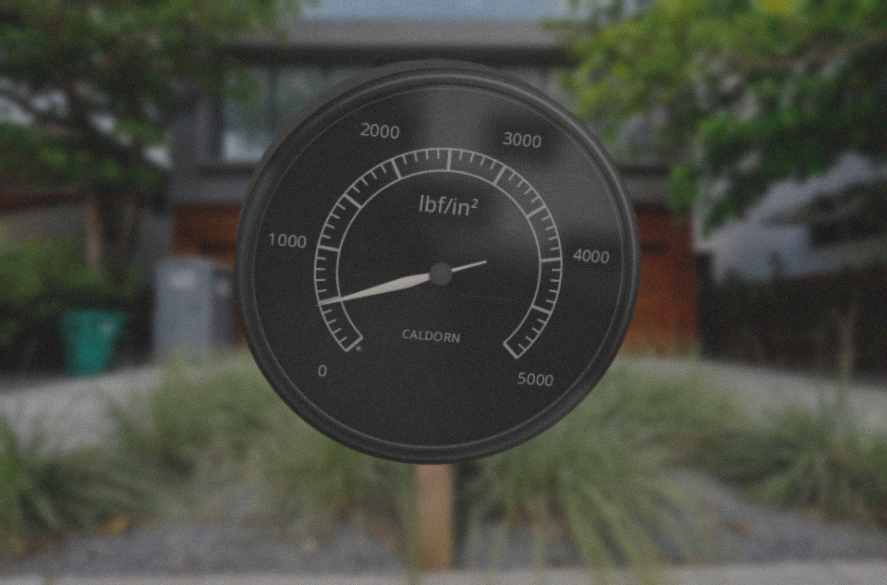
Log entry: 500 psi
